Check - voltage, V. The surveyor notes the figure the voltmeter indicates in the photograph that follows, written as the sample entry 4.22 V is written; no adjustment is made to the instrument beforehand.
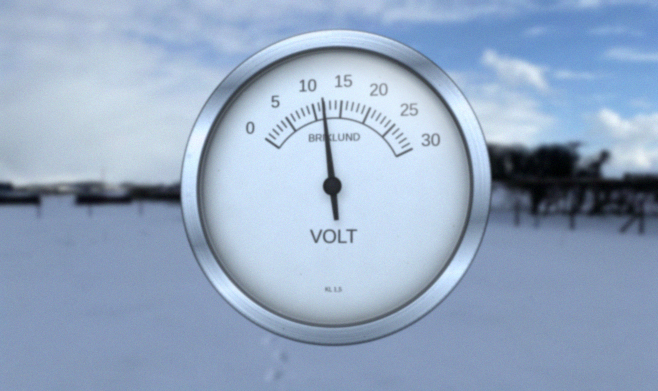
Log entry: 12 V
